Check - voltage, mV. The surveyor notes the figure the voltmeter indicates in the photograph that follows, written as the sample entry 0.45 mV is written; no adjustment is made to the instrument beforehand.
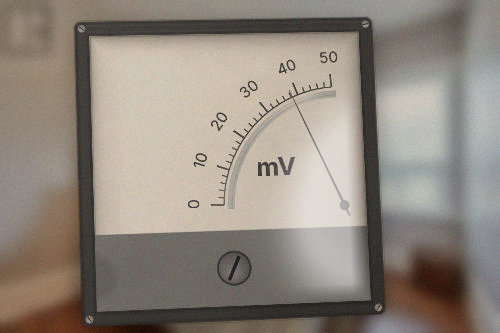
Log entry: 38 mV
